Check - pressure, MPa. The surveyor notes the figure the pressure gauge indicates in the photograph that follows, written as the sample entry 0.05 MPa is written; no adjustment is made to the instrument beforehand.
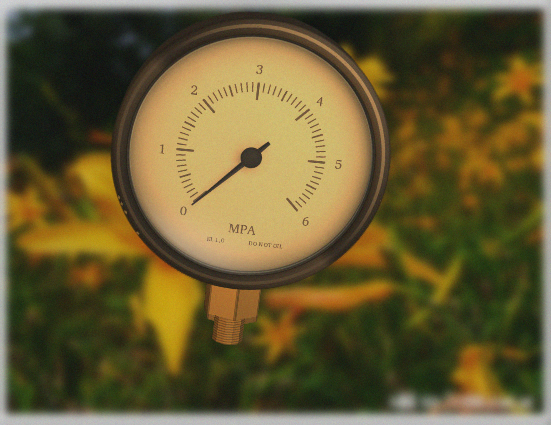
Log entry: 0 MPa
